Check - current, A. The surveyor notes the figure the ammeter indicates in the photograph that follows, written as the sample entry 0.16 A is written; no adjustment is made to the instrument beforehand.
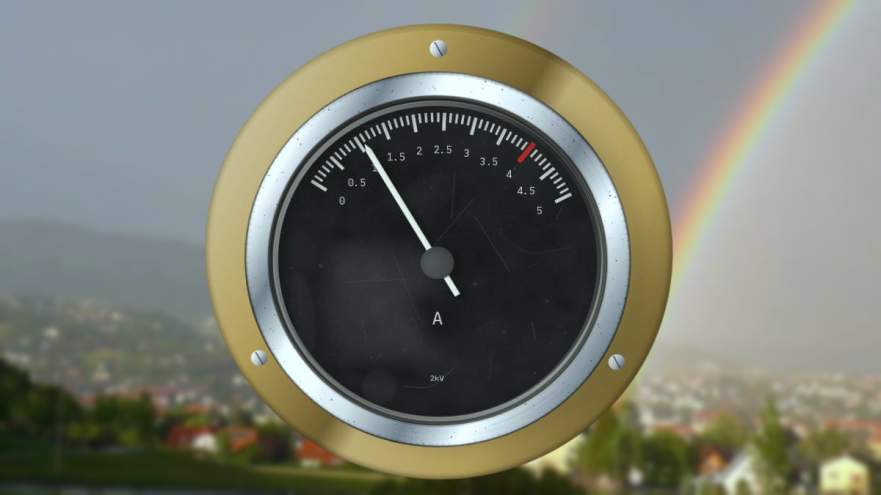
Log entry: 1.1 A
